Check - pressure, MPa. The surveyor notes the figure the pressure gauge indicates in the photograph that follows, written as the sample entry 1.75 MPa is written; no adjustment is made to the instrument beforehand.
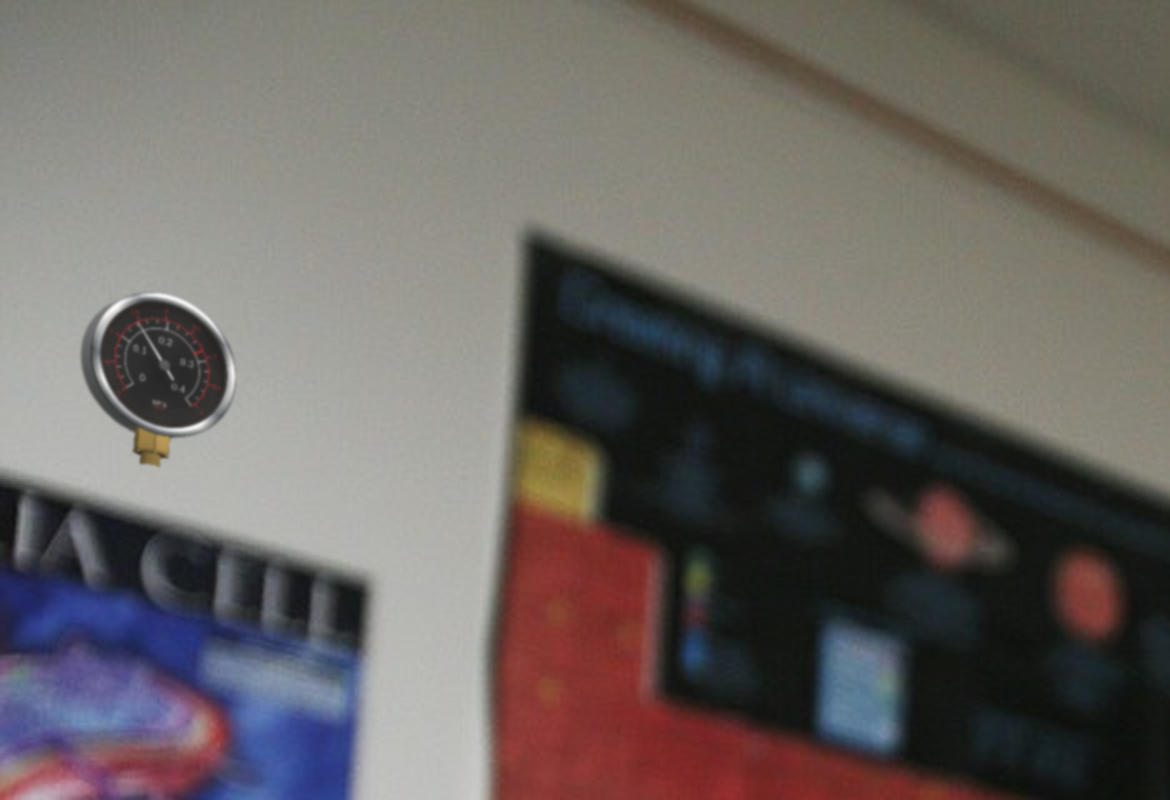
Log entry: 0.14 MPa
